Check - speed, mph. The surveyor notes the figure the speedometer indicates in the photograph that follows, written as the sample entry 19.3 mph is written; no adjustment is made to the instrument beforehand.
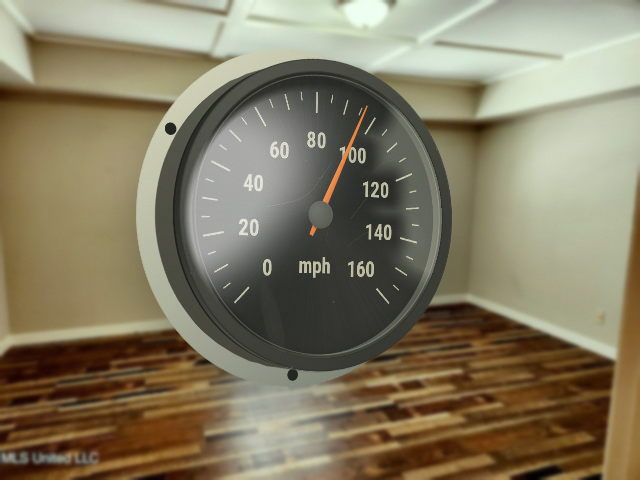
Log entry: 95 mph
